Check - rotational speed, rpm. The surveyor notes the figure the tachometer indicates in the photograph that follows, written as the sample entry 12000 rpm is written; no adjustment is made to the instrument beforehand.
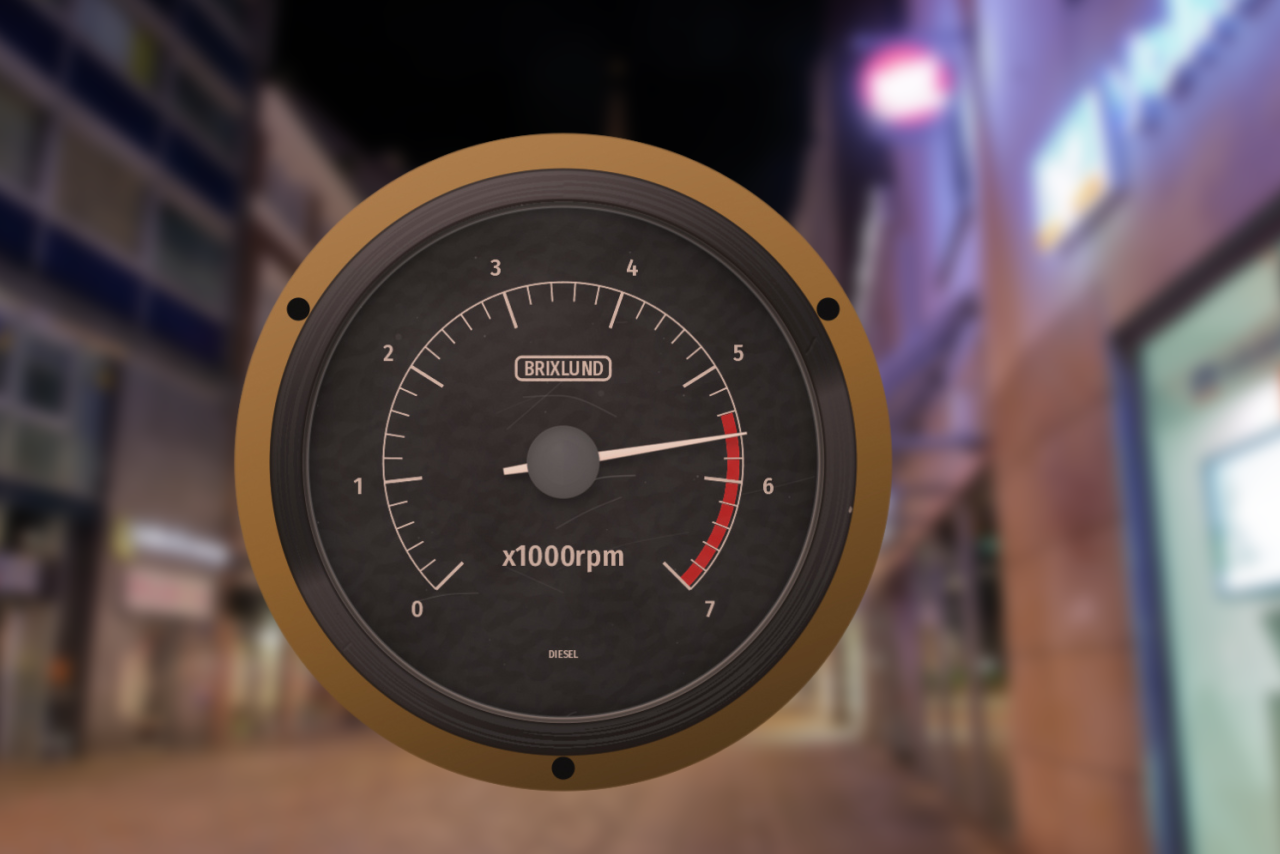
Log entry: 5600 rpm
